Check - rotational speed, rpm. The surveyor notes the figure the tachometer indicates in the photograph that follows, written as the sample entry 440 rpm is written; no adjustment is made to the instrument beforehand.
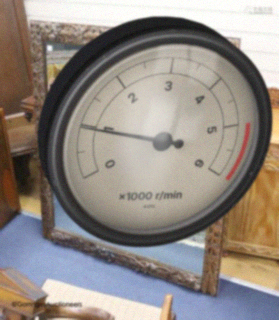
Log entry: 1000 rpm
